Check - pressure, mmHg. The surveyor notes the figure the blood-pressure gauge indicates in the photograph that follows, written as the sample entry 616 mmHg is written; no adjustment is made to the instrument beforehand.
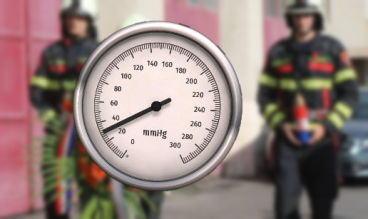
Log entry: 30 mmHg
